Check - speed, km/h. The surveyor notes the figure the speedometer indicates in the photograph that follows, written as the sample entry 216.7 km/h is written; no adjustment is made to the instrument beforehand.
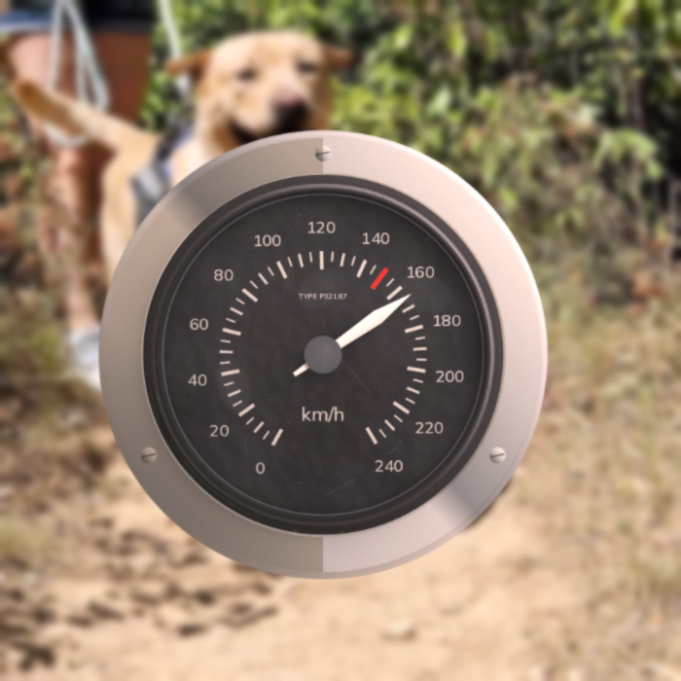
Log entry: 165 km/h
